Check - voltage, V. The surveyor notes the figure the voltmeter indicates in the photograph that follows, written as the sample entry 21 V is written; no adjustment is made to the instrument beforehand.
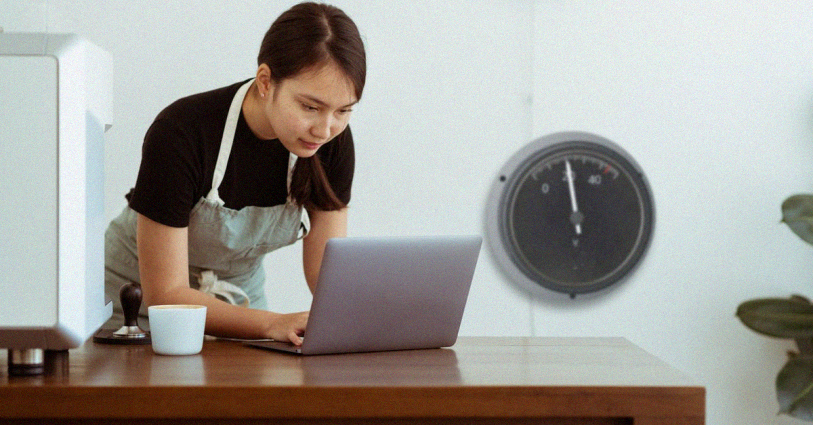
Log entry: 20 V
